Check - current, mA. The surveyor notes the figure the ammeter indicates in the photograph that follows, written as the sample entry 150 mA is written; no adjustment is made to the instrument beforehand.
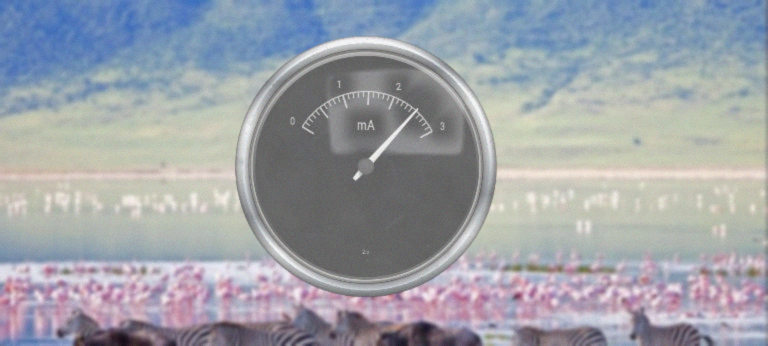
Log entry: 2.5 mA
